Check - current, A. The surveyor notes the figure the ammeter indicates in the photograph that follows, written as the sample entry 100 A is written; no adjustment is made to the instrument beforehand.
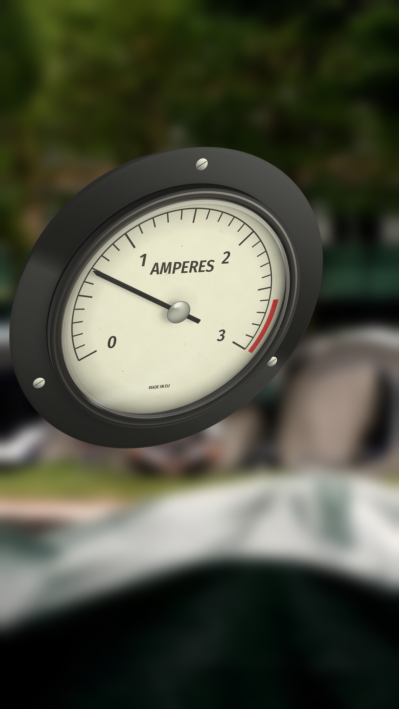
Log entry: 0.7 A
